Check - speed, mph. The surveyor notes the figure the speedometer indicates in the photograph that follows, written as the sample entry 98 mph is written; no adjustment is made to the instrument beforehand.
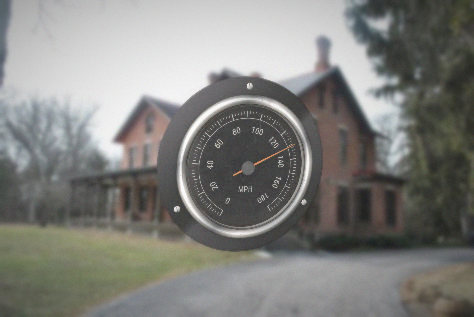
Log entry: 130 mph
